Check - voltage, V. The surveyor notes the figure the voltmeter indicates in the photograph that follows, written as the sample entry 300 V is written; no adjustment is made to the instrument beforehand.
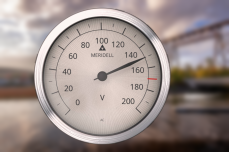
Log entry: 150 V
